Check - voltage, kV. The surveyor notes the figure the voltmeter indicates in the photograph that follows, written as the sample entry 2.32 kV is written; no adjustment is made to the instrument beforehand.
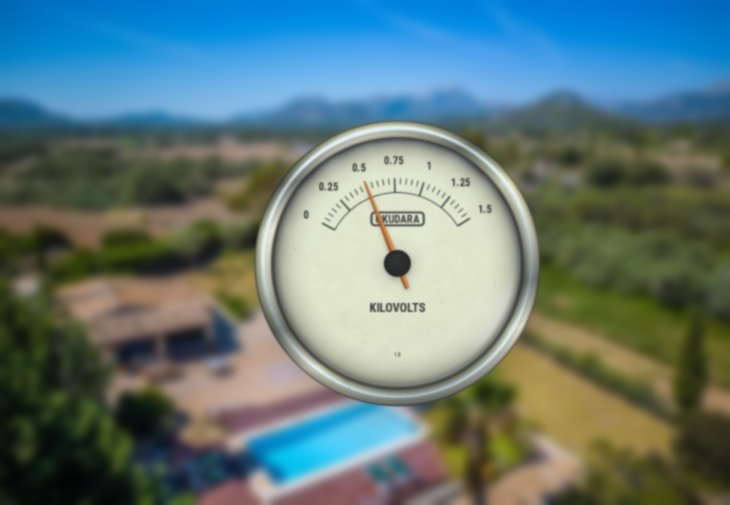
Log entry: 0.5 kV
